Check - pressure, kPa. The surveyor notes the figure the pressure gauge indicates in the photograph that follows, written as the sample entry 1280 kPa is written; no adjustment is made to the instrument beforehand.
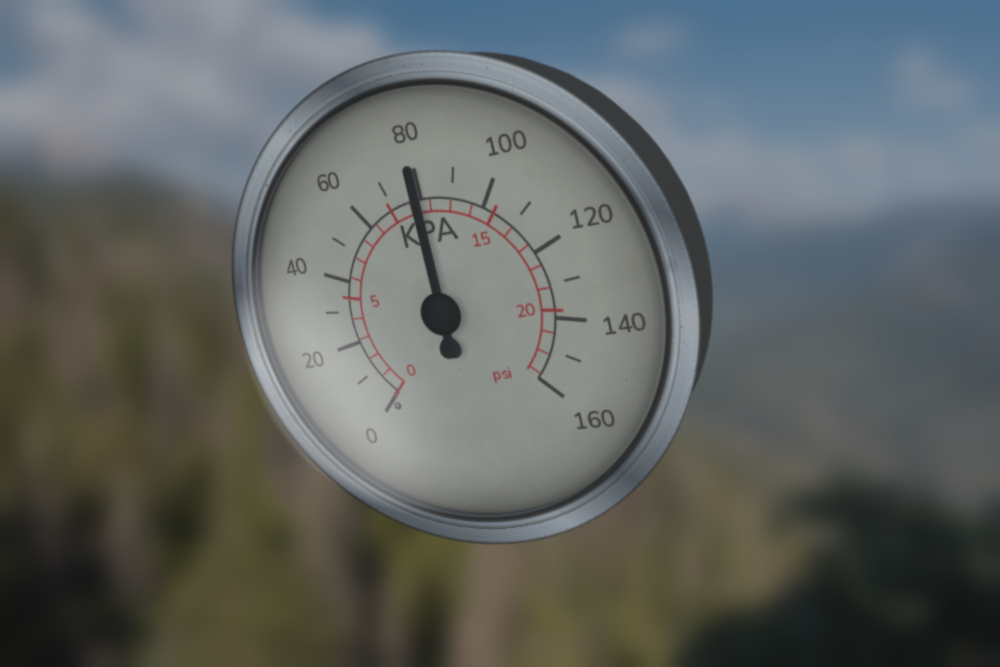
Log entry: 80 kPa
